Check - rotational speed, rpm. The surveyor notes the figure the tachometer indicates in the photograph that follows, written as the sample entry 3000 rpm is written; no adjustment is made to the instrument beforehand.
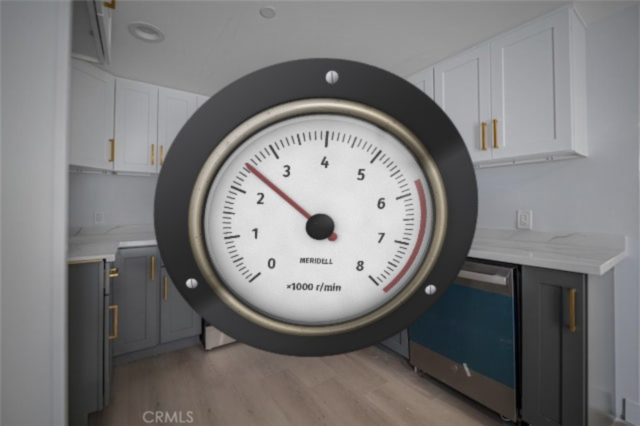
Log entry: 2500 rpm
